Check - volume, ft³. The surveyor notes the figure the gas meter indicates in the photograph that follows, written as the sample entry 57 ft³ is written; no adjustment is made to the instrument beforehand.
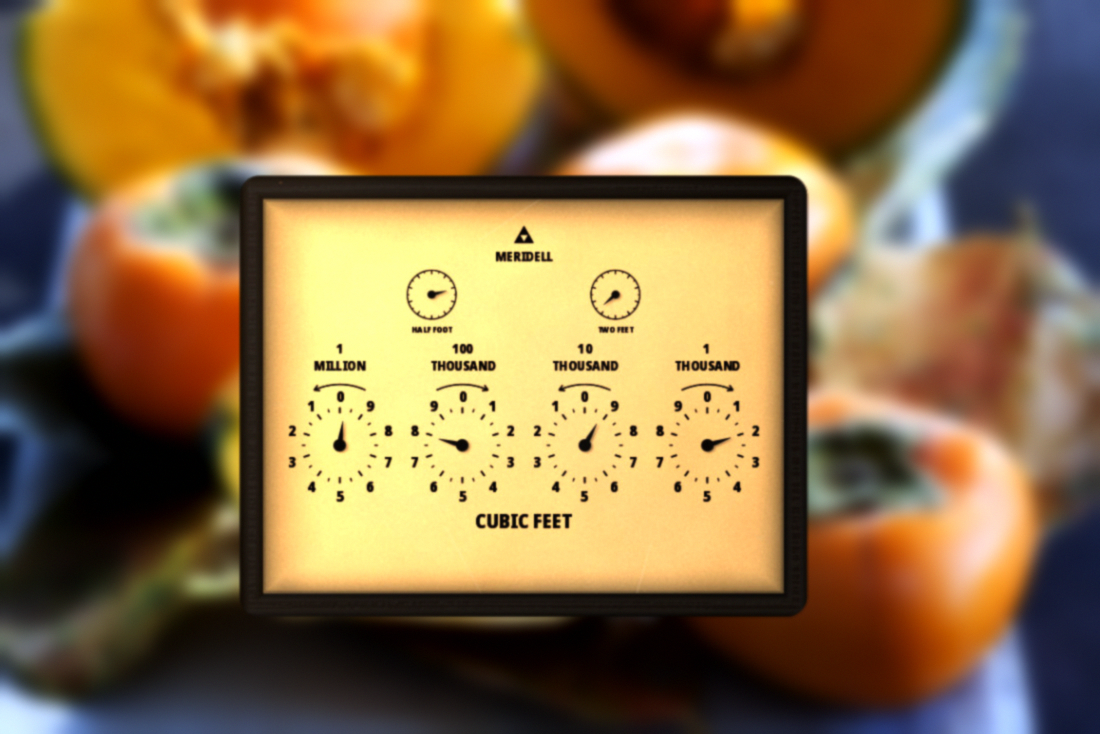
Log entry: 979200 ft³
